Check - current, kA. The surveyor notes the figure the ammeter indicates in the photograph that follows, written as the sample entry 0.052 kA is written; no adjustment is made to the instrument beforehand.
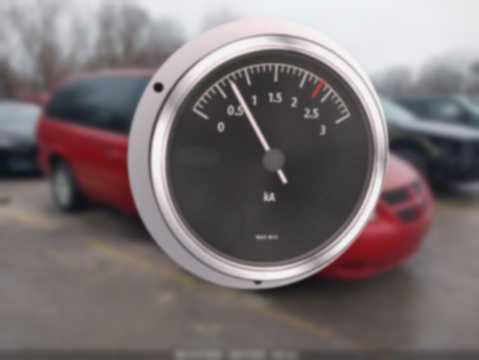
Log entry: 0.7 kA
